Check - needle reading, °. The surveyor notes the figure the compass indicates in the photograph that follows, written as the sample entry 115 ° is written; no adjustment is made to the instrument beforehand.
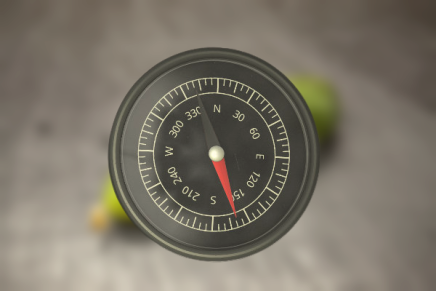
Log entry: 160 °
